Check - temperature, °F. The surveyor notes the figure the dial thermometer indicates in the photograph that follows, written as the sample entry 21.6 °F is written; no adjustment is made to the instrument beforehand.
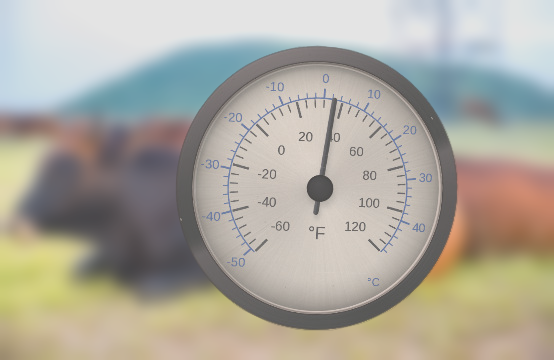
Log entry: 36 °F
